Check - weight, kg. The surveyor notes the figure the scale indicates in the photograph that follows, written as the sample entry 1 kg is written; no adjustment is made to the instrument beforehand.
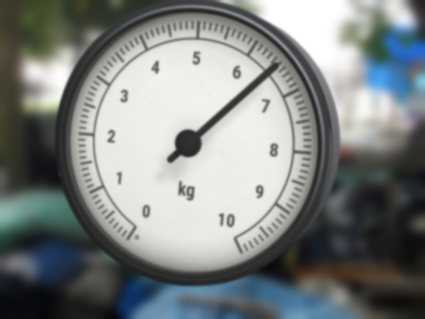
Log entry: 6.5 kg
